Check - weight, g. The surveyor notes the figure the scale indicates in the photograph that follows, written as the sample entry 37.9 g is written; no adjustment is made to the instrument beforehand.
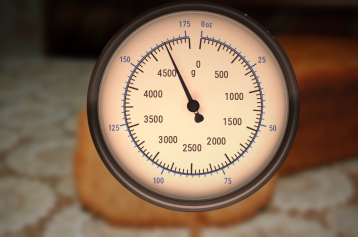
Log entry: 4700 g
